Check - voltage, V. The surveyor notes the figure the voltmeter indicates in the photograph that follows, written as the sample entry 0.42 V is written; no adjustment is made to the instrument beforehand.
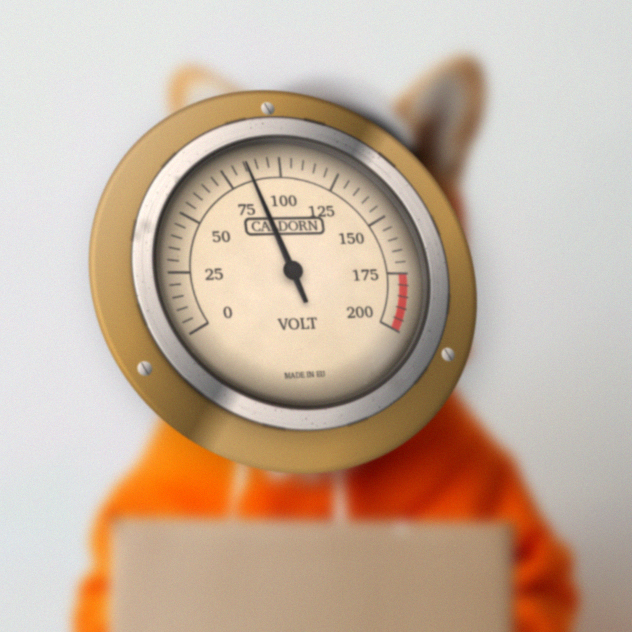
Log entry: 85 V
